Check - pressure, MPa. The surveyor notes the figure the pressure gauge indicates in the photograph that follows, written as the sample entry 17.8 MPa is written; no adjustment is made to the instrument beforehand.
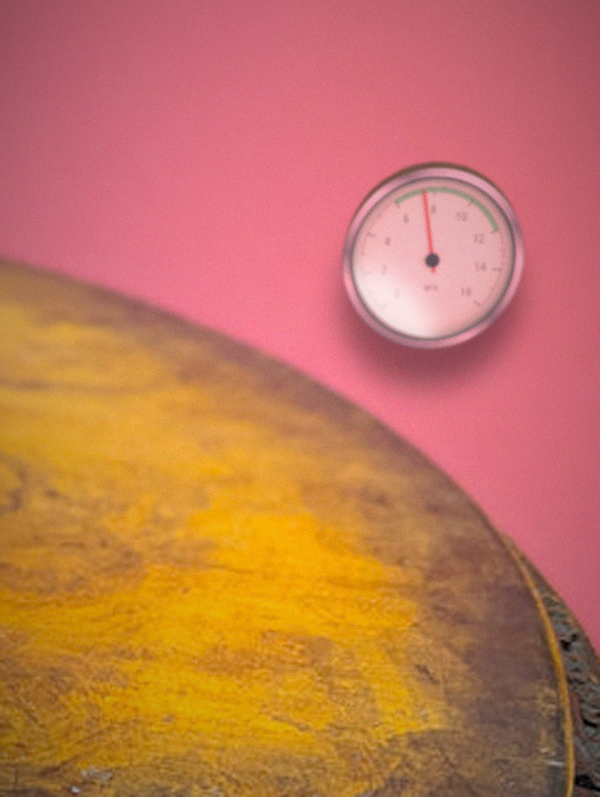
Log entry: 7.5 MPa
